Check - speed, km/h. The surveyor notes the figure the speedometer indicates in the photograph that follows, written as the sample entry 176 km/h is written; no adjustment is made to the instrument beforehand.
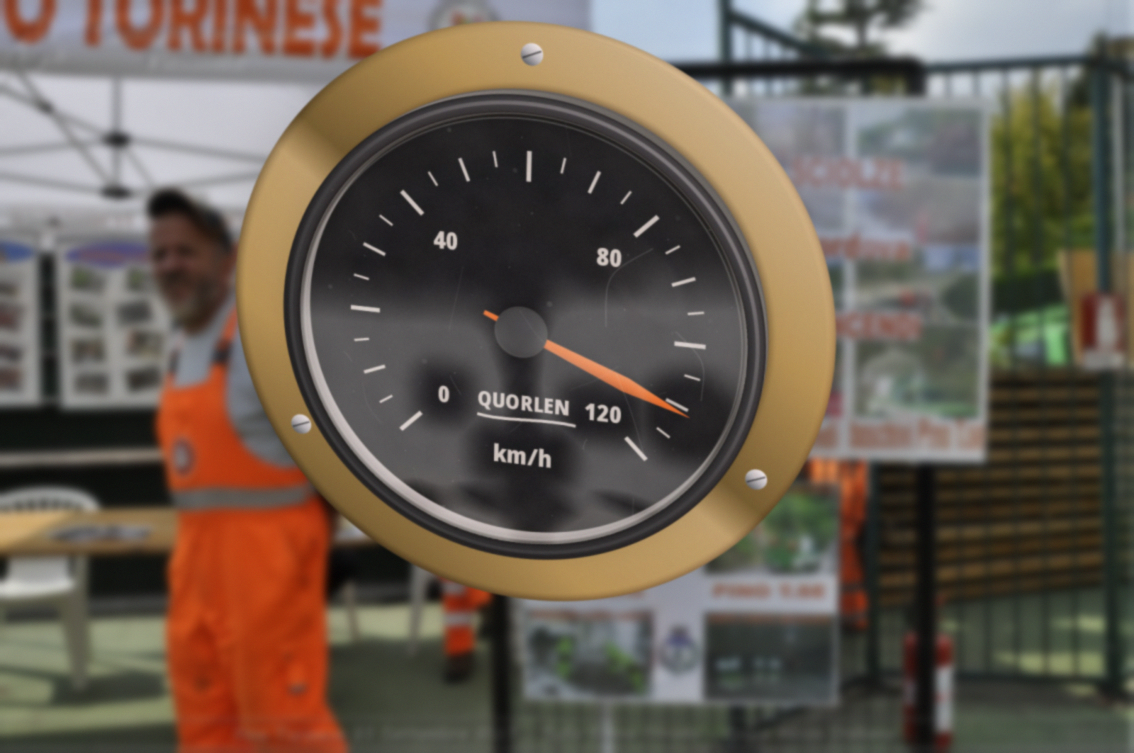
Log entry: 110 km/h
